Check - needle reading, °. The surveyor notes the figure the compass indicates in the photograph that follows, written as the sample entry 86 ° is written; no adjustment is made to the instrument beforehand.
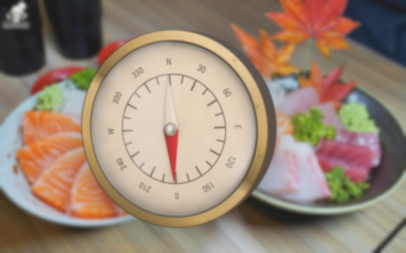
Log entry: 180 °
